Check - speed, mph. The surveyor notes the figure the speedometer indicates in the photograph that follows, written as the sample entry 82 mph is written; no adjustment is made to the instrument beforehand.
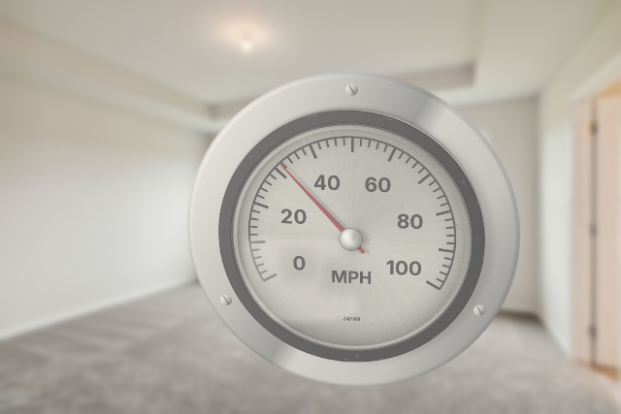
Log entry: 32 mph
